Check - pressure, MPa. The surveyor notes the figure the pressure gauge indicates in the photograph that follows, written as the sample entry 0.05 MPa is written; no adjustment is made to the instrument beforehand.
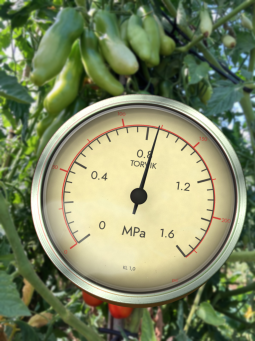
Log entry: 0.85 MPa
